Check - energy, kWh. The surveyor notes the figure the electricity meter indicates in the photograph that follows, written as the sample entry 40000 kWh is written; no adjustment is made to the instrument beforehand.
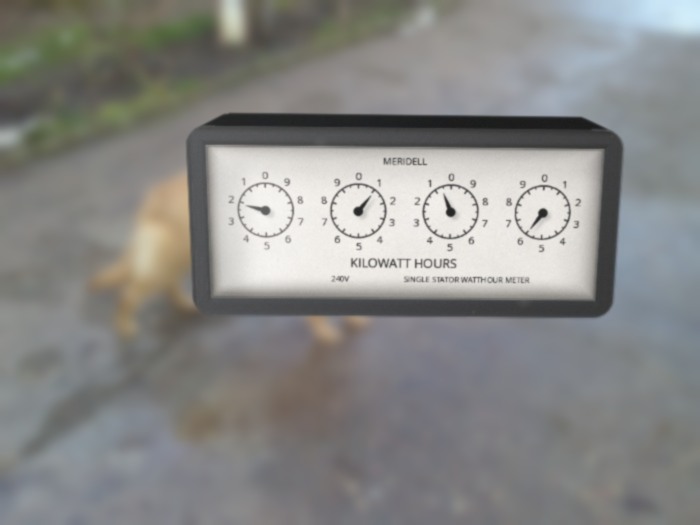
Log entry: 2106 kWh
